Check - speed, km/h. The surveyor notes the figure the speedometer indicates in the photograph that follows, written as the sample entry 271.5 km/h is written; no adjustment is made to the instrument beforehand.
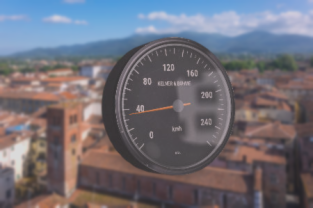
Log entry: 35 km/h
